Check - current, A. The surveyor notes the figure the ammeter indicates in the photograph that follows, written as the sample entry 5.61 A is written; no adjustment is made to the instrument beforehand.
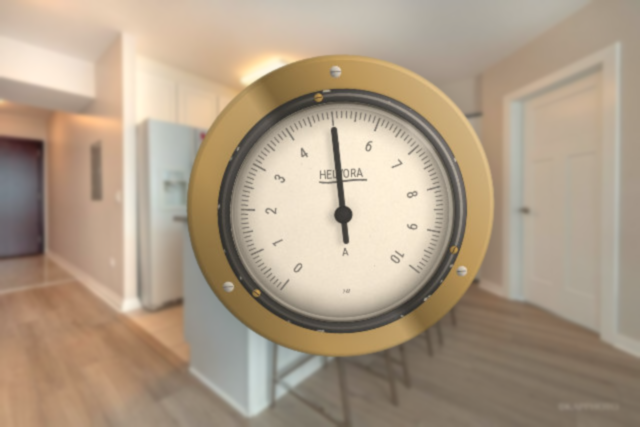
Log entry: 5 A
